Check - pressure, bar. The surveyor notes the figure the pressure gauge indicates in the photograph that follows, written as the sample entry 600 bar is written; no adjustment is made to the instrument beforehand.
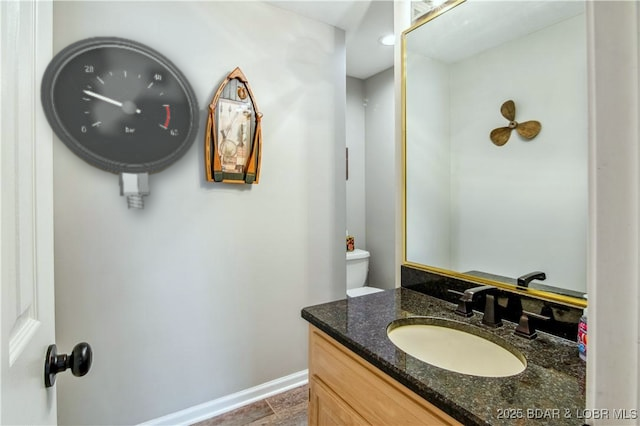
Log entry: 12.5 bar
